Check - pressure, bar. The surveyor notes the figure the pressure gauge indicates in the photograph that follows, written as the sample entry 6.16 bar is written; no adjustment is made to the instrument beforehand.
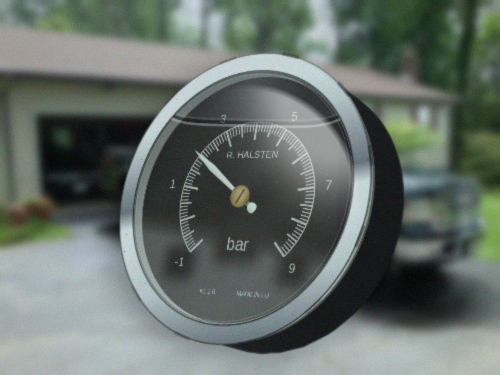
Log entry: 2 bar
